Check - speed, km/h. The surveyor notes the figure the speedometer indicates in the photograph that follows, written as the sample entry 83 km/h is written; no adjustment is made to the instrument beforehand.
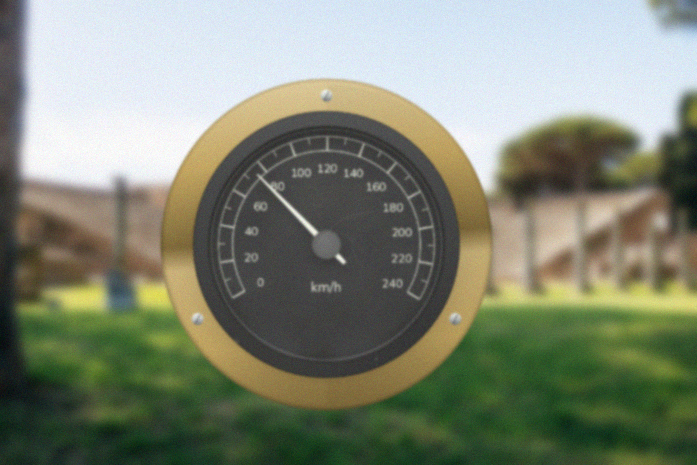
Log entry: 75 km/h
